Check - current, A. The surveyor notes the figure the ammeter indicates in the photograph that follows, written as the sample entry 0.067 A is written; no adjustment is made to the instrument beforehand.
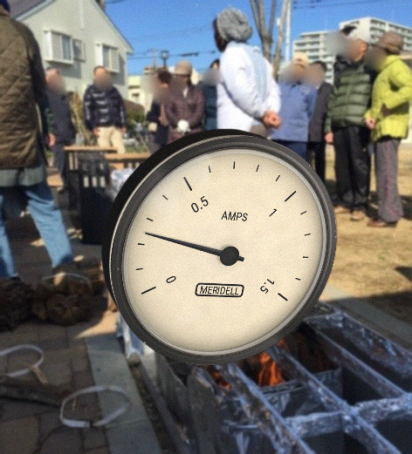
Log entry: 0.25 A
